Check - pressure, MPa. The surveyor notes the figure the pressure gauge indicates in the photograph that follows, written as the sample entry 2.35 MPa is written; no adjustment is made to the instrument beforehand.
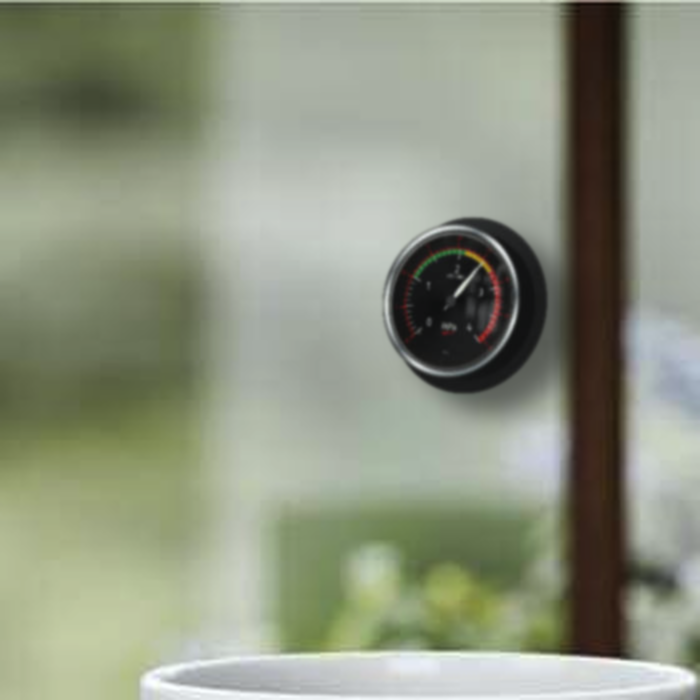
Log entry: 2.5 MPa
